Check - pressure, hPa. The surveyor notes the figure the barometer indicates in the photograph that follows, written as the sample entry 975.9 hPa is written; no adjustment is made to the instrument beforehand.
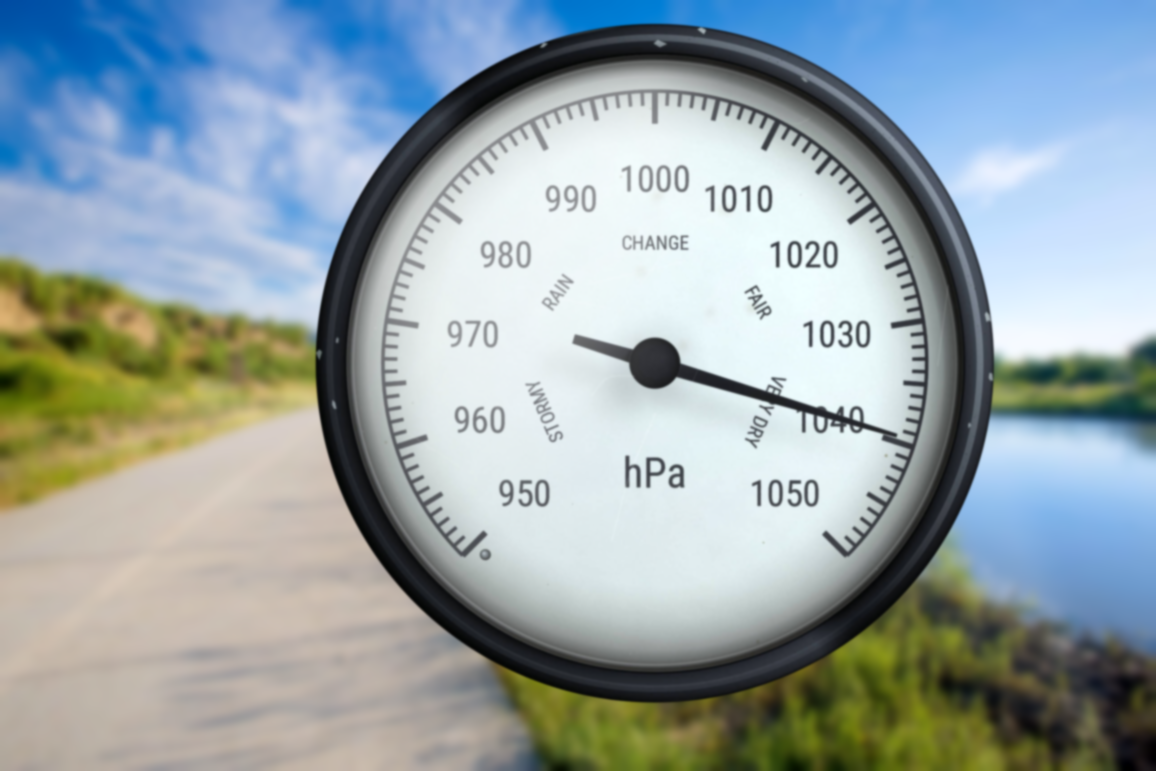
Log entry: 1039.5 hPa
